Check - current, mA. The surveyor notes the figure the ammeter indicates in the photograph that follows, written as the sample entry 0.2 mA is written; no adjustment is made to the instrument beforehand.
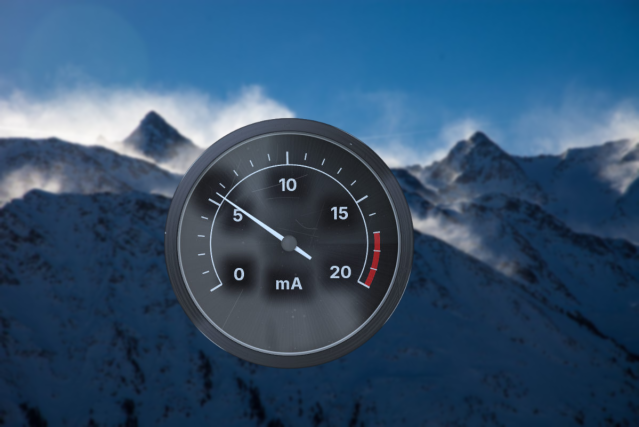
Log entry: 5.5 mA
